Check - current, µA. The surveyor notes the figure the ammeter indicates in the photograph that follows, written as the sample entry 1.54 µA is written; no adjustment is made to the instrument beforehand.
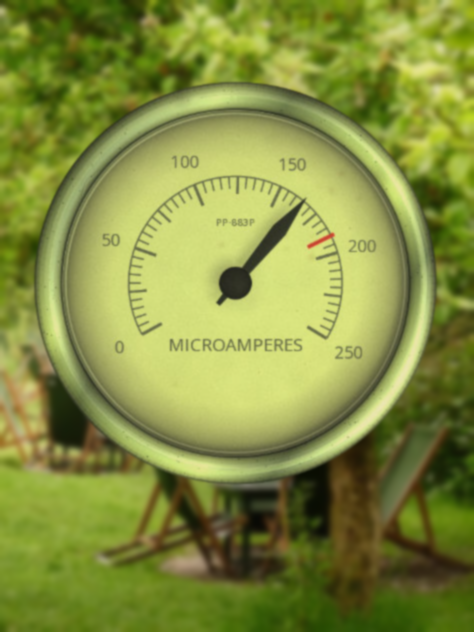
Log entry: 165 µA
